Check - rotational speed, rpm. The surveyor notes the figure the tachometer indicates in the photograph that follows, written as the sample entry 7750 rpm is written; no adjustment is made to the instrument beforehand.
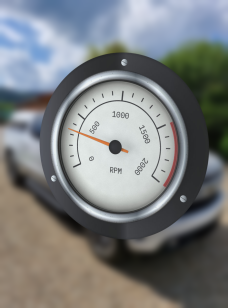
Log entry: 350 rpm
